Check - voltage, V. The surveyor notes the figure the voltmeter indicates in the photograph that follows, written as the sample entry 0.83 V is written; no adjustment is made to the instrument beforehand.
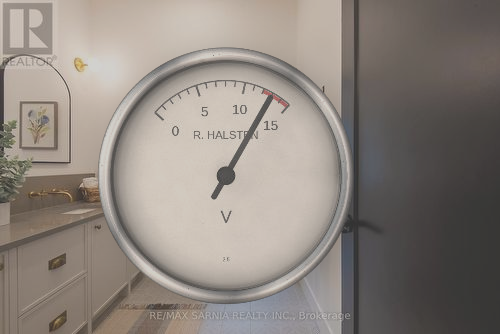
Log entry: 13 V
